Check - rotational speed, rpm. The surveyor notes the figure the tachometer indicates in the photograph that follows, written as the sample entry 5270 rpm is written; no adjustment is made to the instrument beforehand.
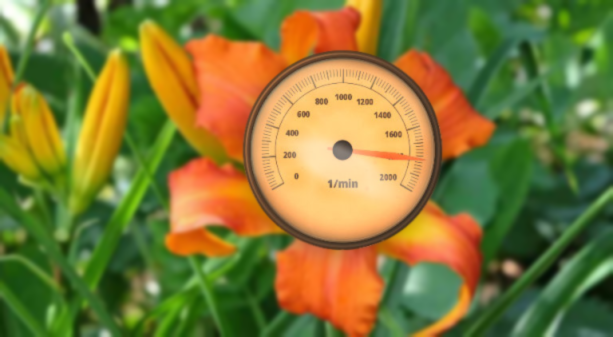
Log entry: 1800 rpm
